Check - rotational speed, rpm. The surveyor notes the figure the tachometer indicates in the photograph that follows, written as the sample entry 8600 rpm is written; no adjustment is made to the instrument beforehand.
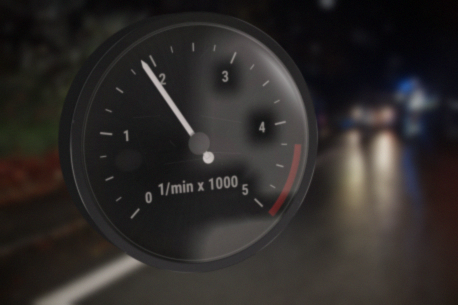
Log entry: 1875 rpm
